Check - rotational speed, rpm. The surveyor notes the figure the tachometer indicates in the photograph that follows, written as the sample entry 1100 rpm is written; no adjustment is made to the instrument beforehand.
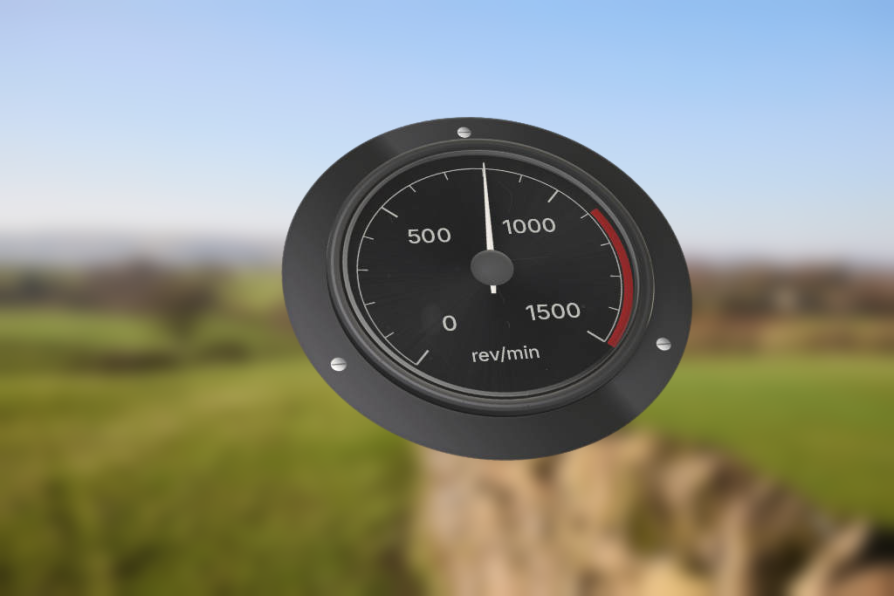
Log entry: 800 rpm
